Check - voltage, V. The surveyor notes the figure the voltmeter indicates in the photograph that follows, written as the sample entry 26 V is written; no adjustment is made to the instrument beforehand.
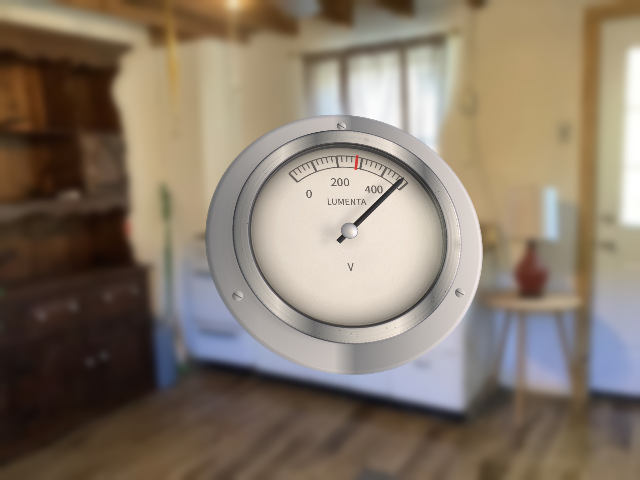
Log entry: 480 V
